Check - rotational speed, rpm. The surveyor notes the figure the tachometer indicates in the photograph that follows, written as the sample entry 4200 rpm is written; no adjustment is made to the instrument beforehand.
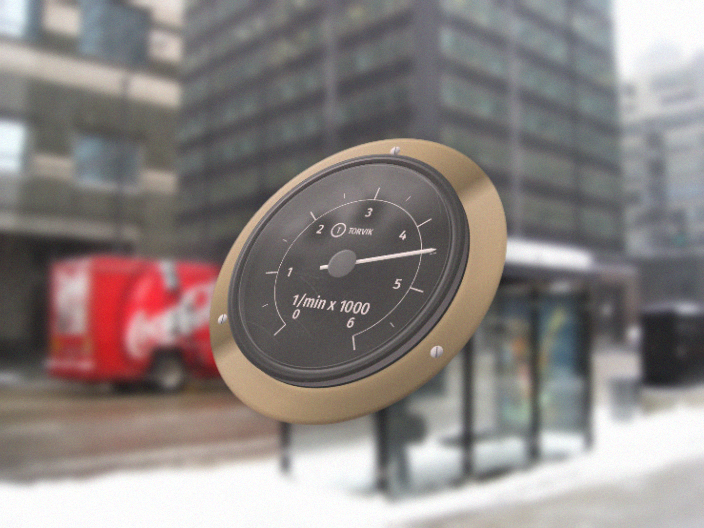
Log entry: 4500 rpm
